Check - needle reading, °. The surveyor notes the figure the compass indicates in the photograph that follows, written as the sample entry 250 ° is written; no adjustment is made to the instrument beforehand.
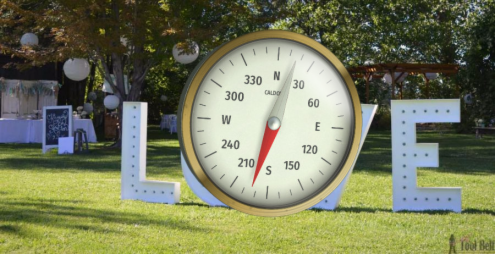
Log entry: 195 °
